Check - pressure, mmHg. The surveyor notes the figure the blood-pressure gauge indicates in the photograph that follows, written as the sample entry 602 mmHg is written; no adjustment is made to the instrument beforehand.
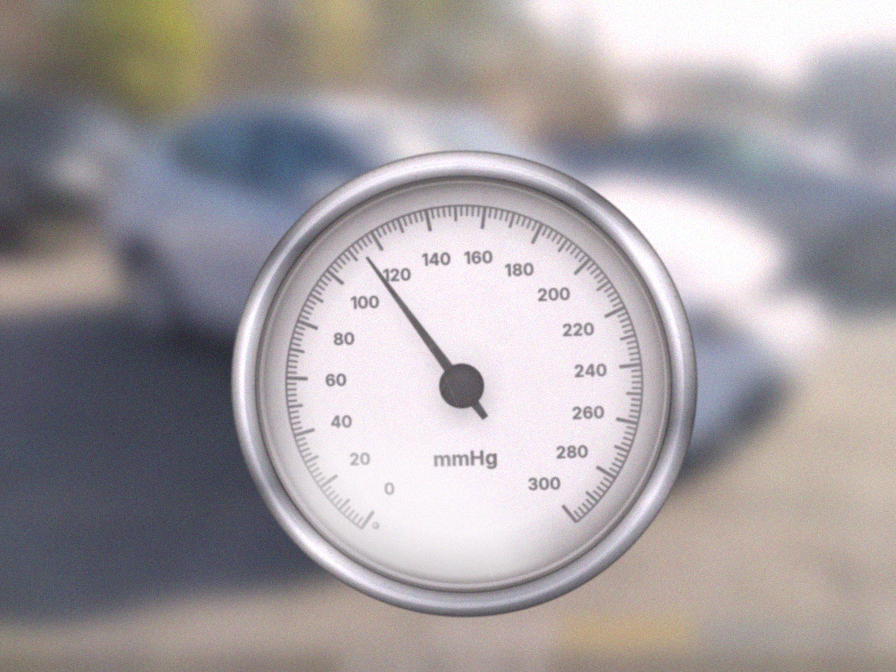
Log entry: 114 mmHg
